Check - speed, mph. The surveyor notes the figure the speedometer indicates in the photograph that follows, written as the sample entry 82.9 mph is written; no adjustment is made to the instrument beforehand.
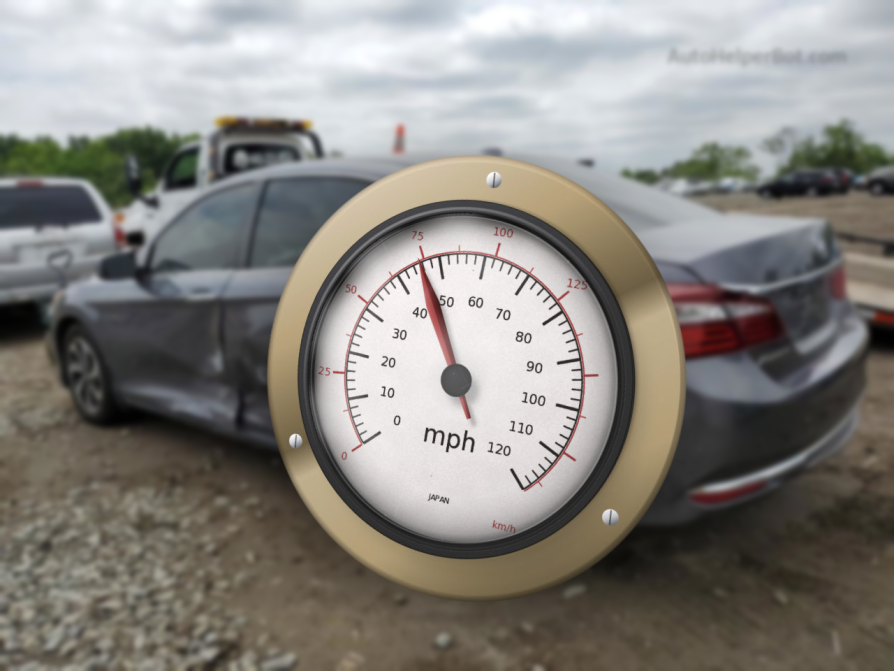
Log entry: 46 mph
